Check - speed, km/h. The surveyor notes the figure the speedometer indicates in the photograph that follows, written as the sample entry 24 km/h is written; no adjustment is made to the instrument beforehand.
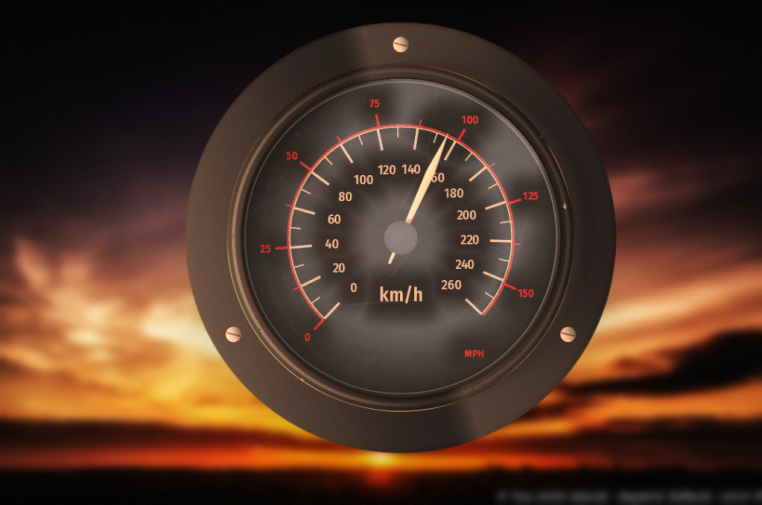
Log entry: 155 km/h
